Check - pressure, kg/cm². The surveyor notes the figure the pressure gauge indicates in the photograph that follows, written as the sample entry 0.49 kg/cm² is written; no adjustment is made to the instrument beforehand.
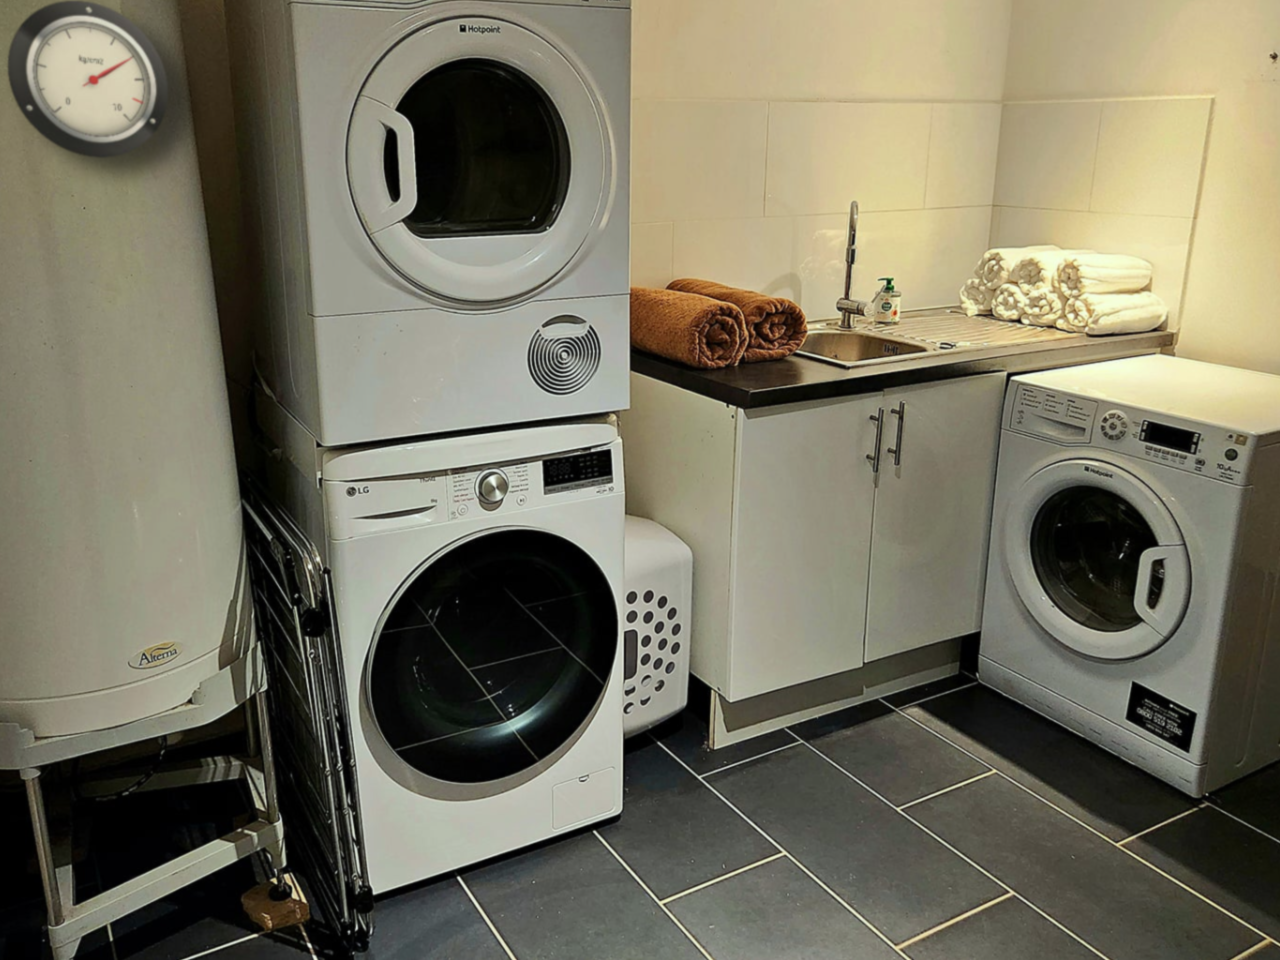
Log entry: 7 kg/cm²
